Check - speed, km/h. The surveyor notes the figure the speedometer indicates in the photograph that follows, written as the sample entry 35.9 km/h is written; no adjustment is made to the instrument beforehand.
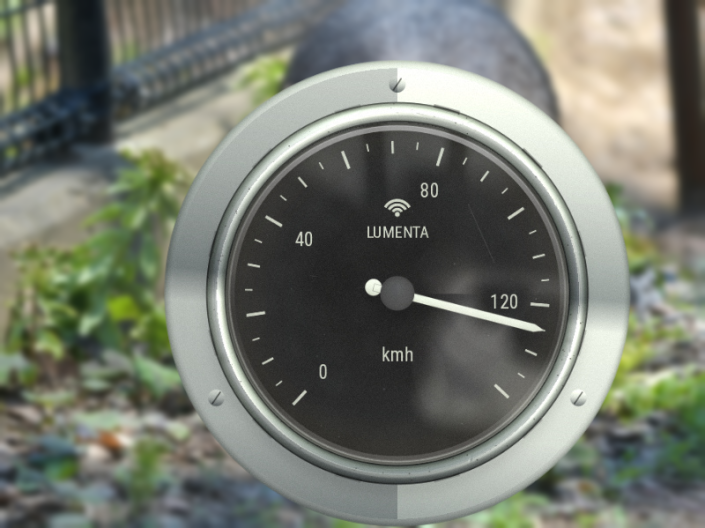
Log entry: 125 km/h
